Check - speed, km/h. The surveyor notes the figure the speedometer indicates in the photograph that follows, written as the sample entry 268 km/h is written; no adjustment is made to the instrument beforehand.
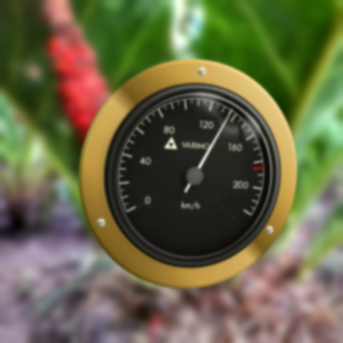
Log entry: 135 km/h
